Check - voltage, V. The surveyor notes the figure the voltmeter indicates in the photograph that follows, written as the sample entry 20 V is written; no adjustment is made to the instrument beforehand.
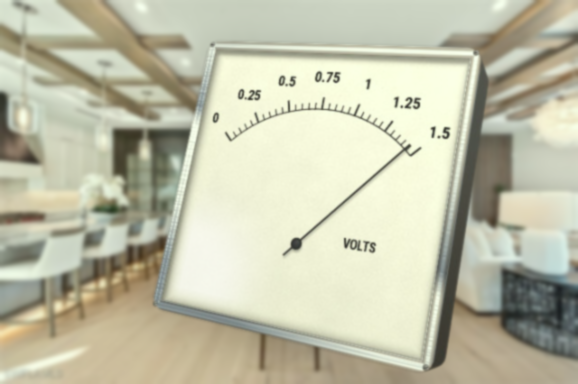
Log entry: 1.45 V
